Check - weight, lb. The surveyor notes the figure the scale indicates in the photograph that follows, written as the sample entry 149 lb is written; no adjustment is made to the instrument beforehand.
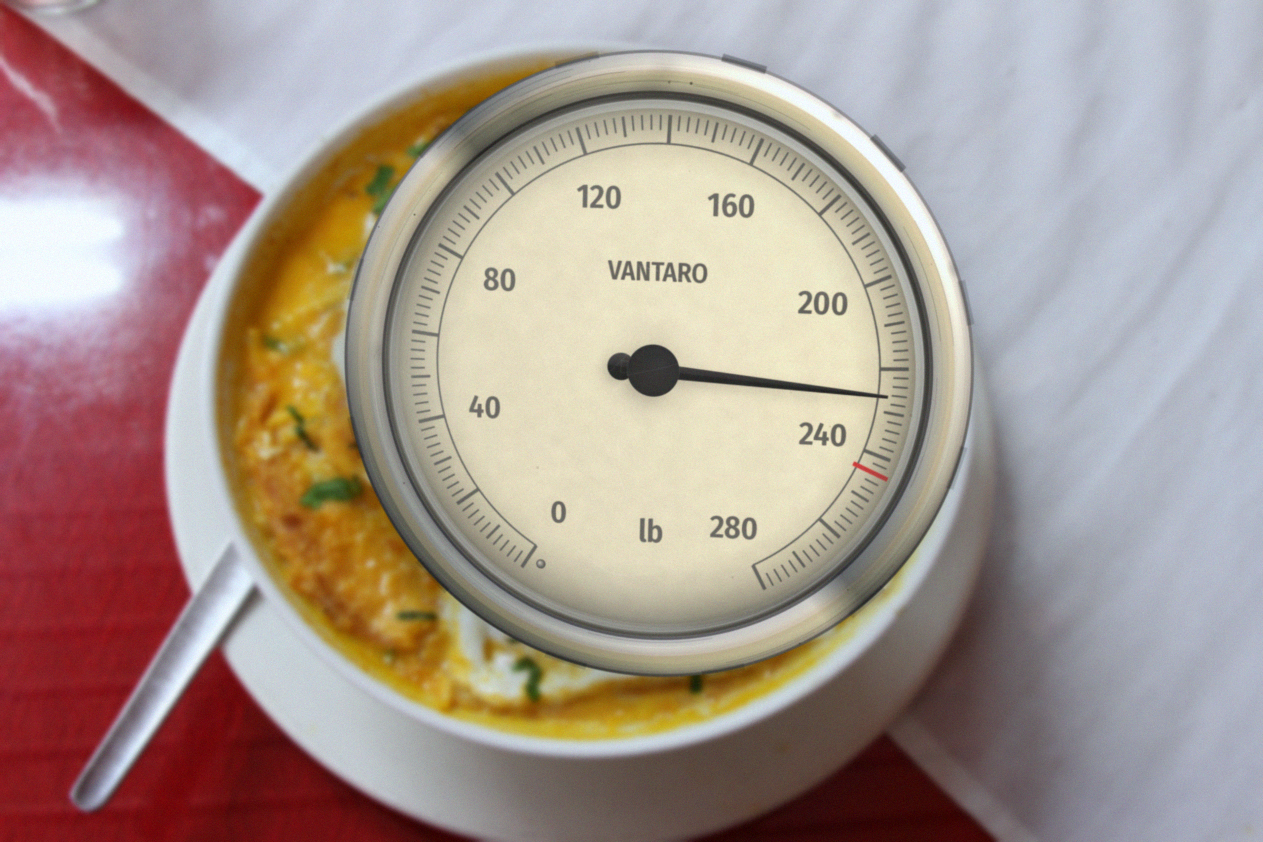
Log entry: 226 lb
